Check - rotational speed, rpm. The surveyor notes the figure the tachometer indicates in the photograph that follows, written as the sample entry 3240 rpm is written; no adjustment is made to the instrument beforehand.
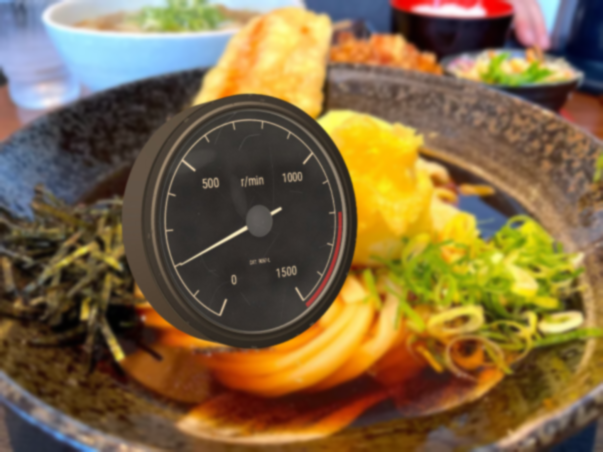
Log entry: 200 rpm
